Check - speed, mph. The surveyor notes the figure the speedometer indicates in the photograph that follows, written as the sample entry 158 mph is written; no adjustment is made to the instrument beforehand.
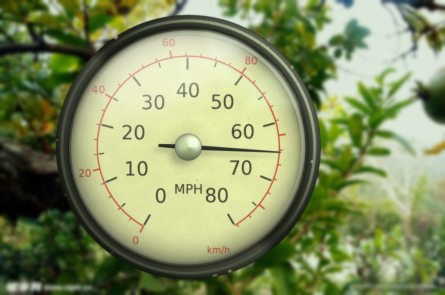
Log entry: 65 mph
